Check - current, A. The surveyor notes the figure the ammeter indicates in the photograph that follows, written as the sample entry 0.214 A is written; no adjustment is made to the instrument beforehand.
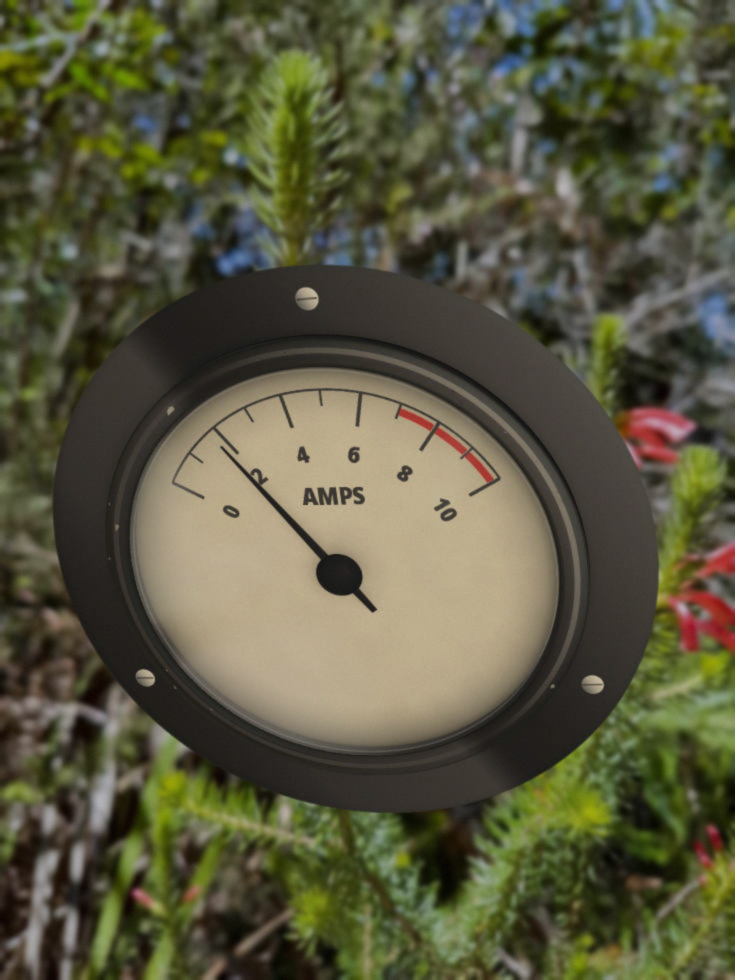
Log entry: 2 A
